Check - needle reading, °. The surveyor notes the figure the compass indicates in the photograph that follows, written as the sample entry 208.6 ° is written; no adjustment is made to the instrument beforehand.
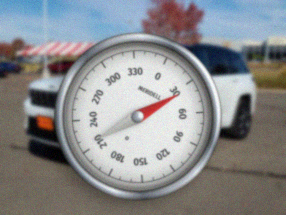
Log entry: 35 °
